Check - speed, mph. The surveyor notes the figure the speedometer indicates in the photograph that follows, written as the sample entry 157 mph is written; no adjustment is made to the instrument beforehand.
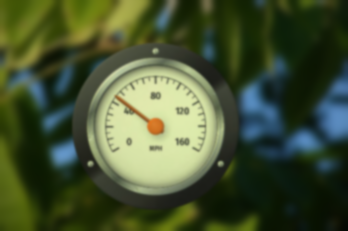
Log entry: 45 mph
